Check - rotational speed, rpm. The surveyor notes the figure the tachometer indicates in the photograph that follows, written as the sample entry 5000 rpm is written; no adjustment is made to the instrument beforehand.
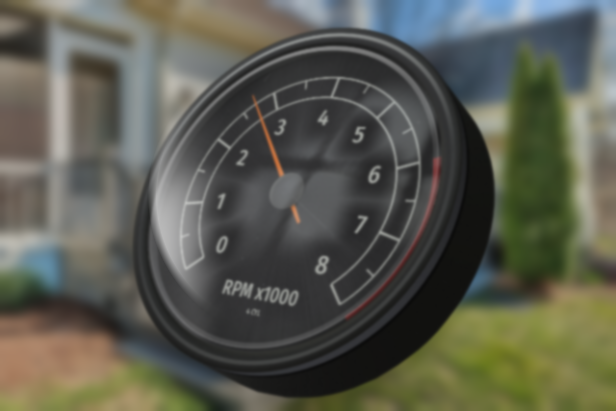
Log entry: 2750 rpm
